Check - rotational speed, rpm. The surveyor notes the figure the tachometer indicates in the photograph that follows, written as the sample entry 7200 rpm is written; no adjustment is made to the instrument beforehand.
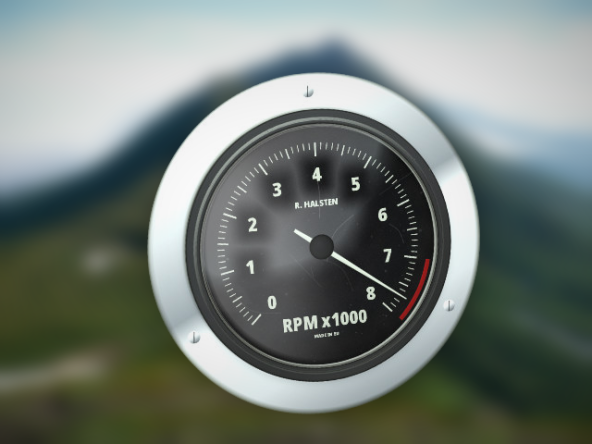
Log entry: 7700 rpm
